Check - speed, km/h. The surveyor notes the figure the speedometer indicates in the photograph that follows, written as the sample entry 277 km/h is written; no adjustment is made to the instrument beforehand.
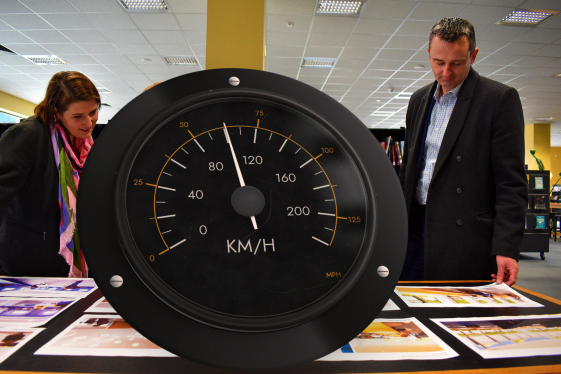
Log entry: 100 km/h
